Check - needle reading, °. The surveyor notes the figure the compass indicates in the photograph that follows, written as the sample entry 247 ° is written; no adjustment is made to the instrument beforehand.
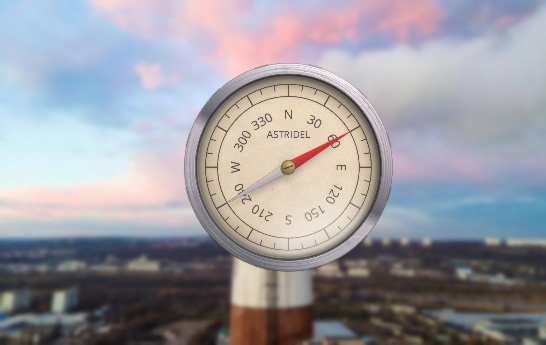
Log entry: 60 °
